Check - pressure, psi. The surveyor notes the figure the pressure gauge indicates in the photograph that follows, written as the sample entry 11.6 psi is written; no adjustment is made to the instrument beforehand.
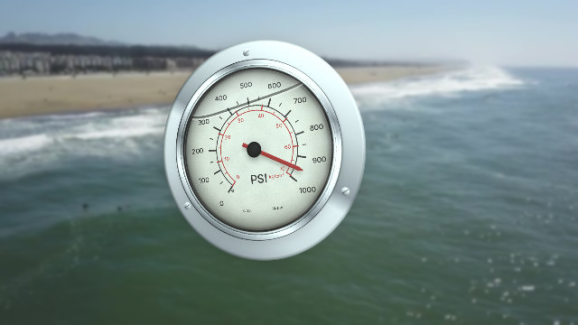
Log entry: 950 psi
